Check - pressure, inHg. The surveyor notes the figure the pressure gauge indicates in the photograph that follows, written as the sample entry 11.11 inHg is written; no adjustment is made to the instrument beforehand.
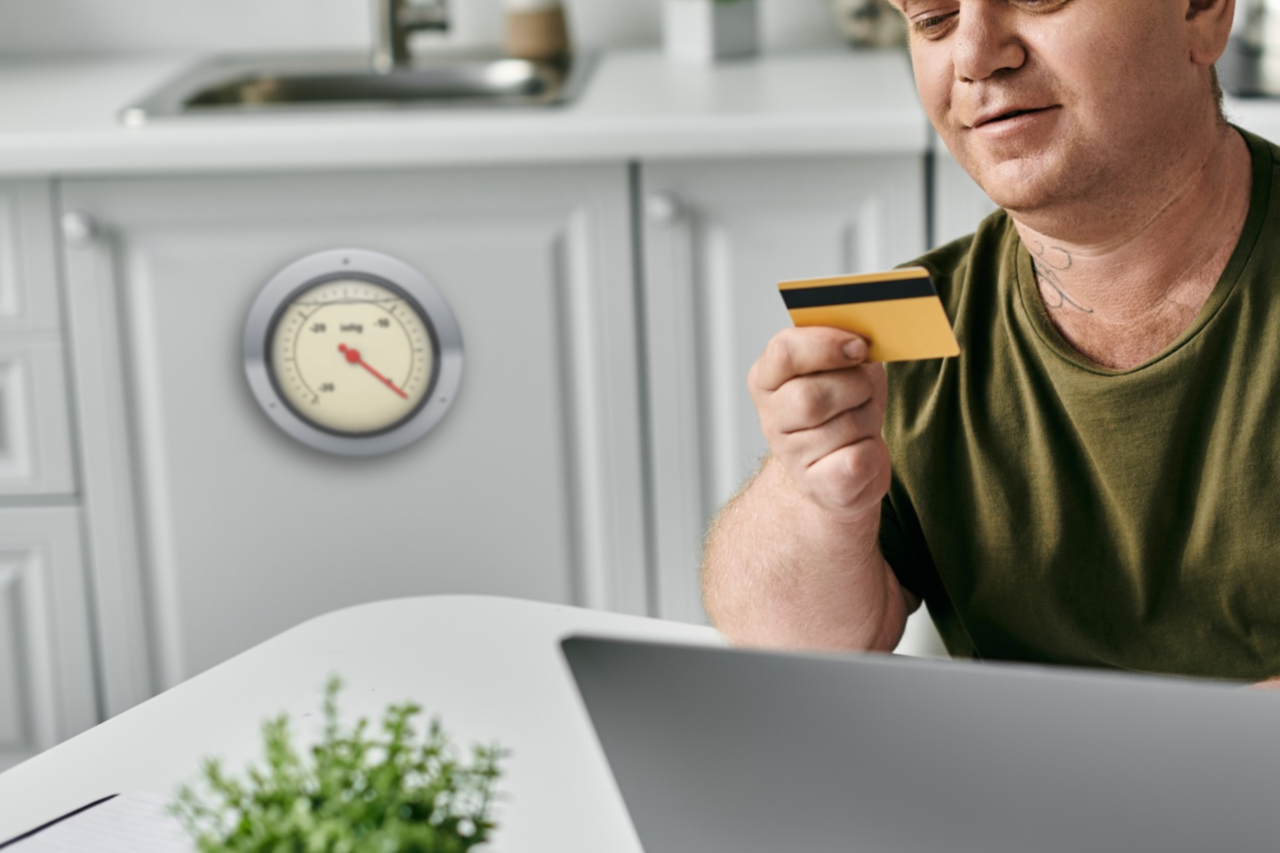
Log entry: 0 inHg
